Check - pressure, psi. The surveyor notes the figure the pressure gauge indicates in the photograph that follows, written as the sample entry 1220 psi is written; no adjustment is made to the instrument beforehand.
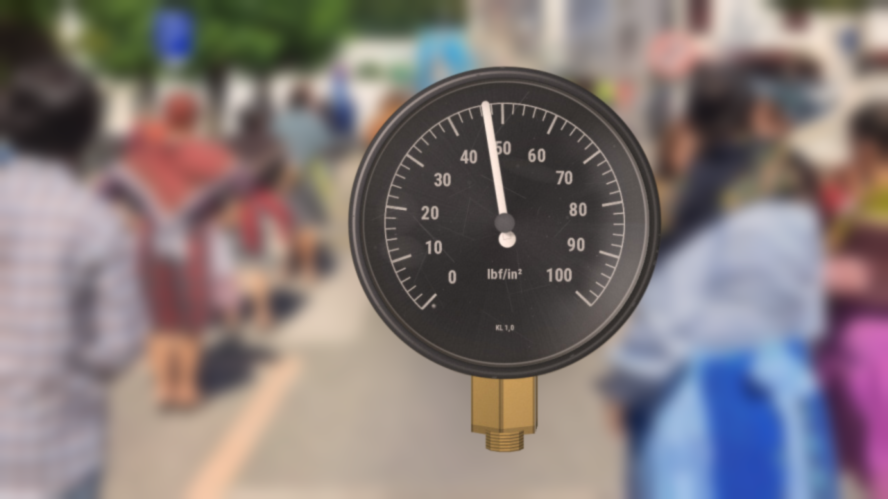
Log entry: 47 psi
